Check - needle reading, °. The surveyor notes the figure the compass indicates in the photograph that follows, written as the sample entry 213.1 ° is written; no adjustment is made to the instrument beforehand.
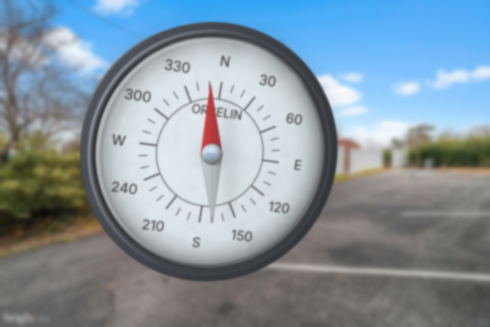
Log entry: 350 °
